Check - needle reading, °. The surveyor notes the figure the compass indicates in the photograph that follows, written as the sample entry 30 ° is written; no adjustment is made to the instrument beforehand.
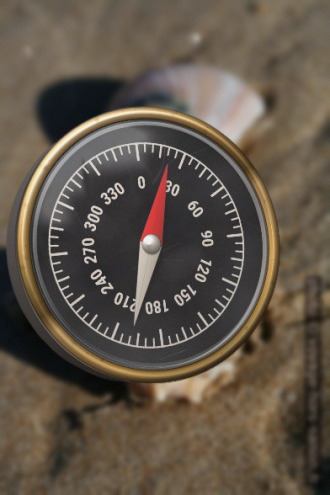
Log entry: 20 °
